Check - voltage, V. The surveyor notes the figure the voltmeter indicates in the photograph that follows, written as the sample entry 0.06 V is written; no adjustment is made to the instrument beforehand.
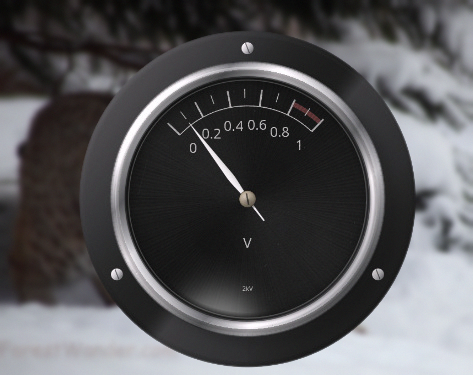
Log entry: 0.1 V
